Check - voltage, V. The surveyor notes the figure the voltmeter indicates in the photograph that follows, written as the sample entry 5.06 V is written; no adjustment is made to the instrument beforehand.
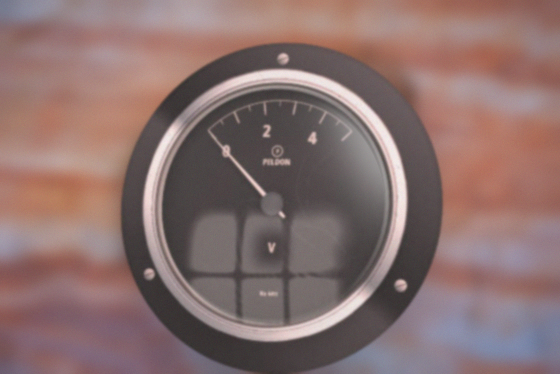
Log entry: 0 V
